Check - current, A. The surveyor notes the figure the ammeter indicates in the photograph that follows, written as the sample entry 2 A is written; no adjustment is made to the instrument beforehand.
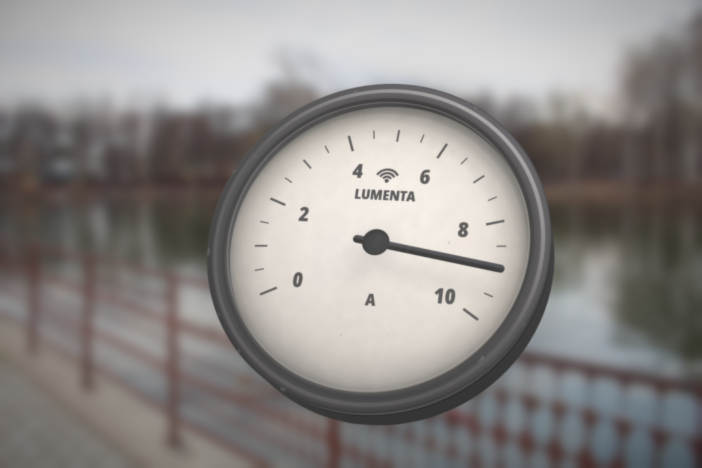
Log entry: 9 A
